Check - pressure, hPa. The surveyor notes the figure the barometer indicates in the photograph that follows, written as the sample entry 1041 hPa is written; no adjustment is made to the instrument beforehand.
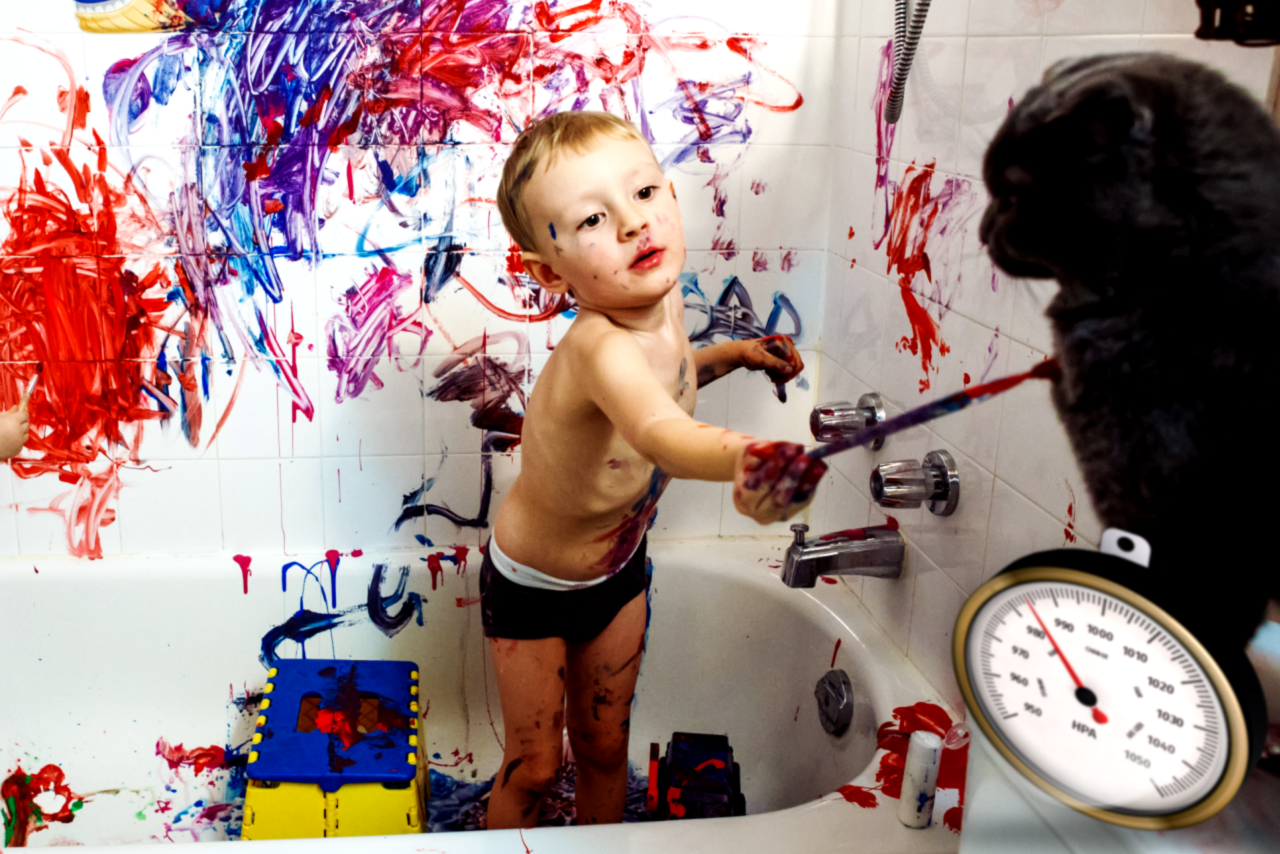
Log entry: 985 hPa
